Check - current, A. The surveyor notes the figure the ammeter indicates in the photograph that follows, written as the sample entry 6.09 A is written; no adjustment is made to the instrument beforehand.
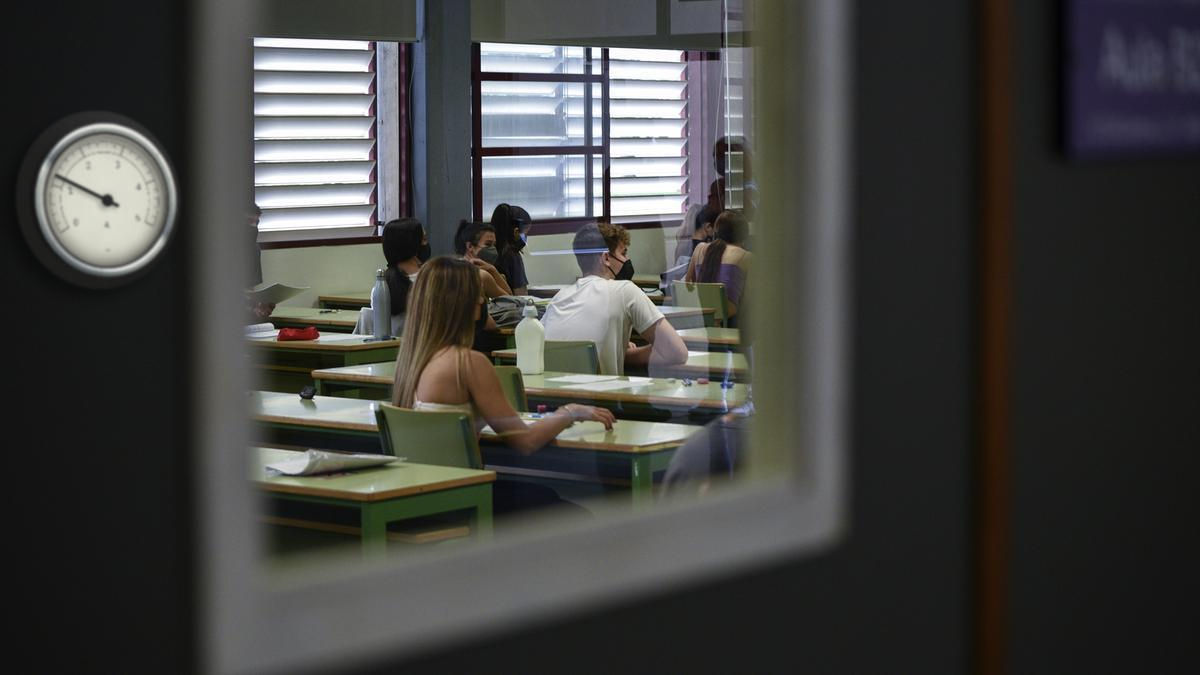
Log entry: 1.2 A
